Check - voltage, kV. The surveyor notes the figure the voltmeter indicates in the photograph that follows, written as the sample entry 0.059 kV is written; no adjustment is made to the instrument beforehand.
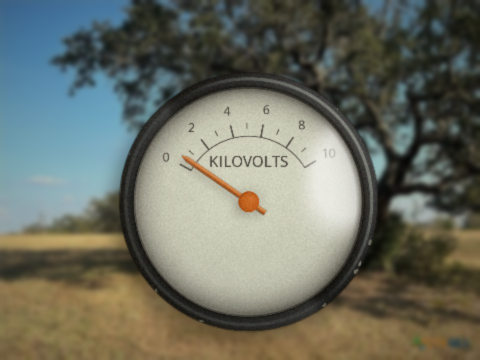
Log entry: 0.5 kV
